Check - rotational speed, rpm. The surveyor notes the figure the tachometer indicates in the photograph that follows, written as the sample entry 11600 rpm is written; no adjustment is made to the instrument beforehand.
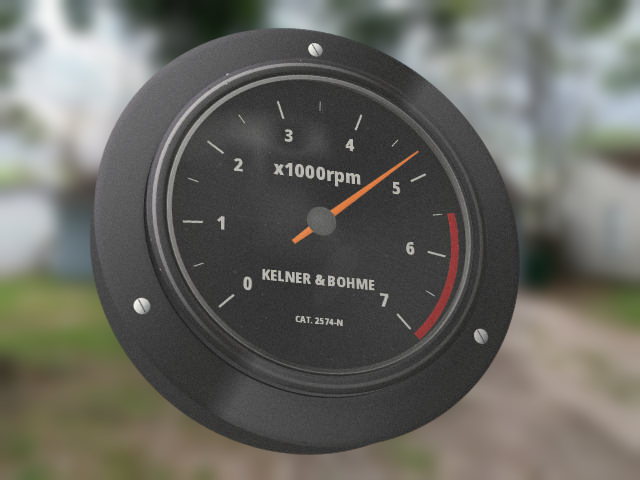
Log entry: 4750 rpm
